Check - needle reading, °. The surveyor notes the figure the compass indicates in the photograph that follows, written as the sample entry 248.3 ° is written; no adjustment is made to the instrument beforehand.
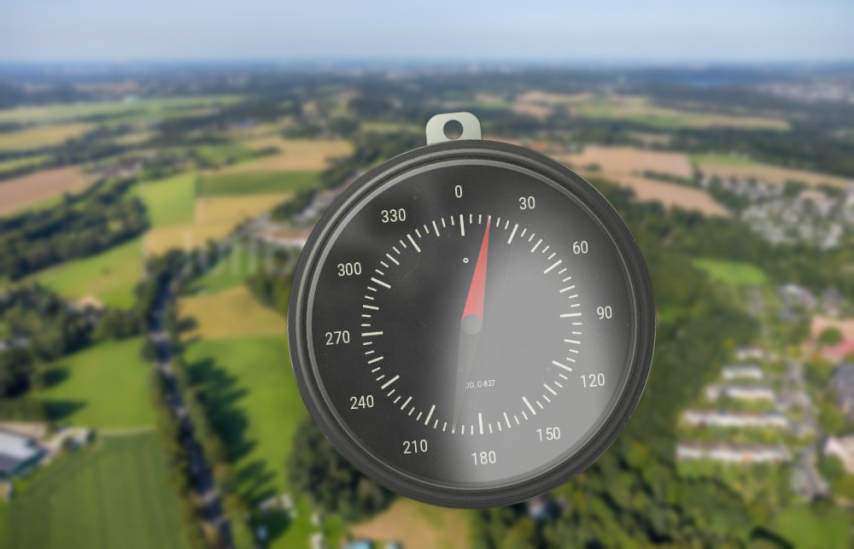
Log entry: 15 °
